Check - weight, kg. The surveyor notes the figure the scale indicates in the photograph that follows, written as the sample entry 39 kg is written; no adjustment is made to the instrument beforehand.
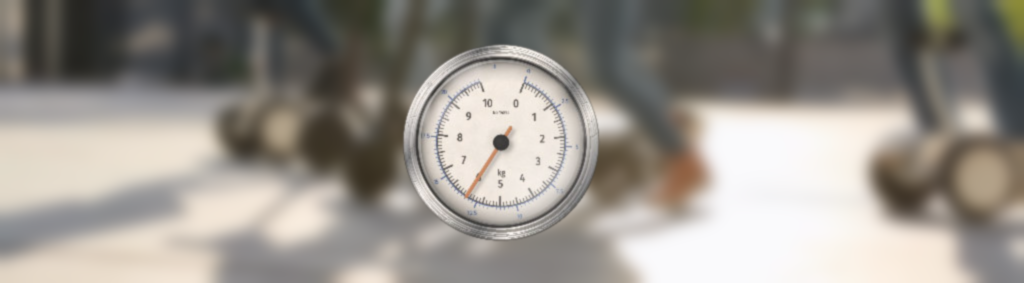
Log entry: 6 kg
